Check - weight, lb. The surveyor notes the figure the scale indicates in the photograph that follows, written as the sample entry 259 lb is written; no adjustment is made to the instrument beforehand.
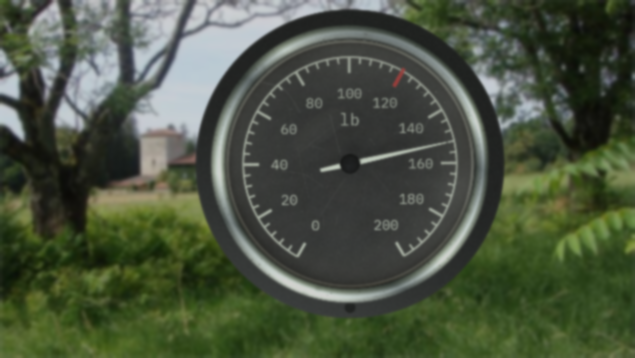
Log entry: 152 lb
